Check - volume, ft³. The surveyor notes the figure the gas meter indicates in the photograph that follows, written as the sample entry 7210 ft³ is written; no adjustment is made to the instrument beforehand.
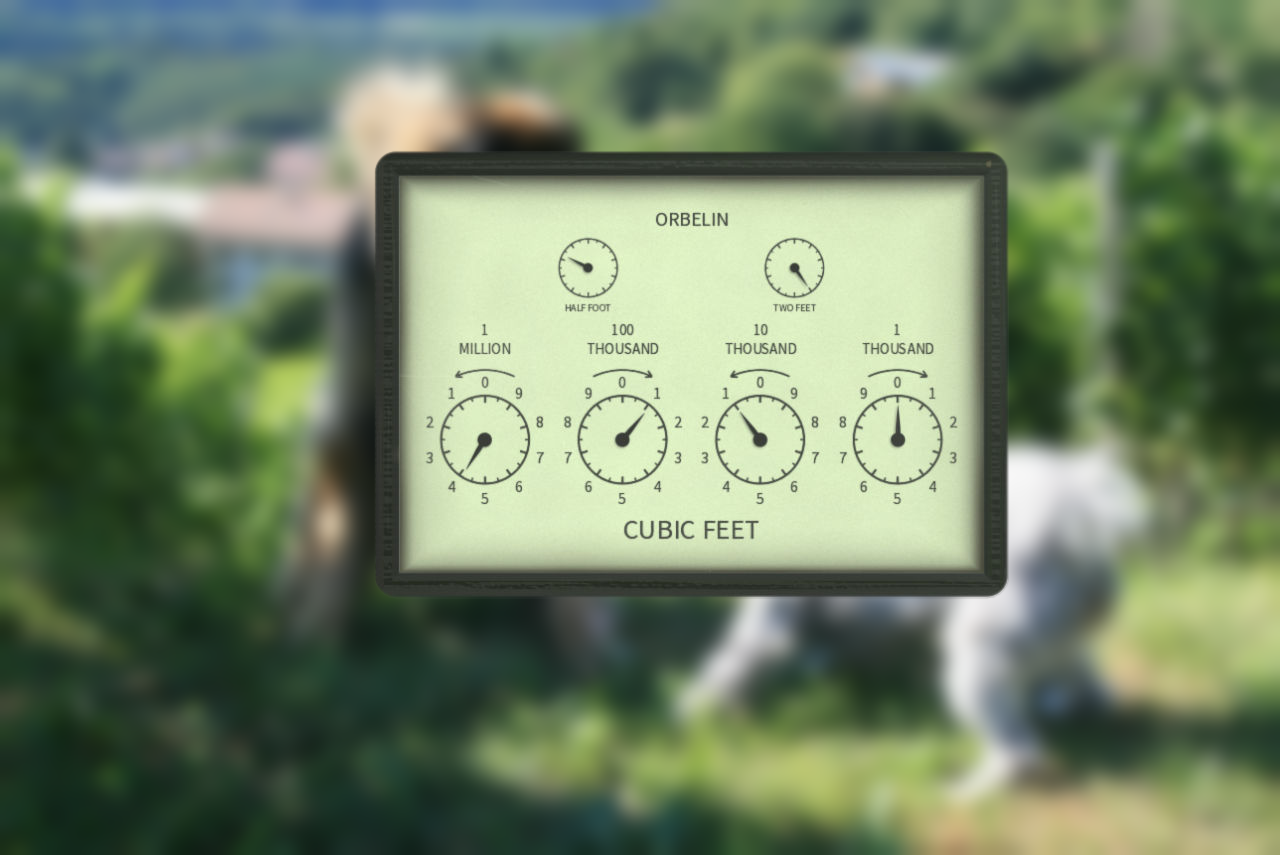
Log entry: 411000 ft³
